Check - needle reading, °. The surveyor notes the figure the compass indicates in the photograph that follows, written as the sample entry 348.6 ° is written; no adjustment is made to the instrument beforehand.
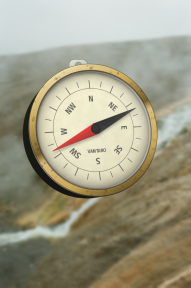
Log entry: 247.5 °
